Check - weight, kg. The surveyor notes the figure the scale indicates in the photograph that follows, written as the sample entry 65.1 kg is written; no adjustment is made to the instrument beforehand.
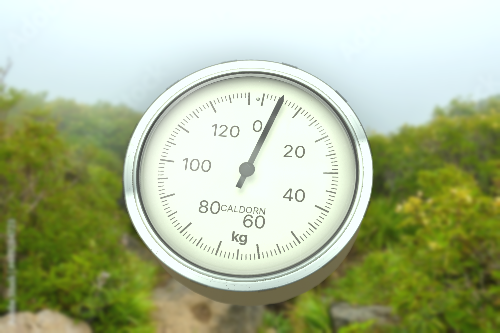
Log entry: 5 kg
